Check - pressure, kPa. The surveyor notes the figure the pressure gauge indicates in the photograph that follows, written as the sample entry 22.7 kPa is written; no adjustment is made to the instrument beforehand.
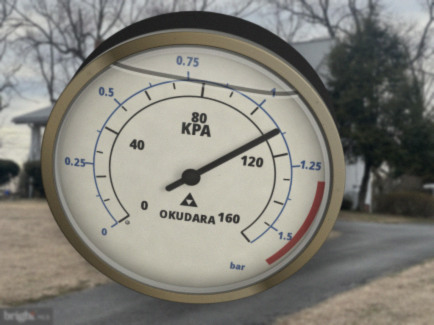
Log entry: 110 kPa
